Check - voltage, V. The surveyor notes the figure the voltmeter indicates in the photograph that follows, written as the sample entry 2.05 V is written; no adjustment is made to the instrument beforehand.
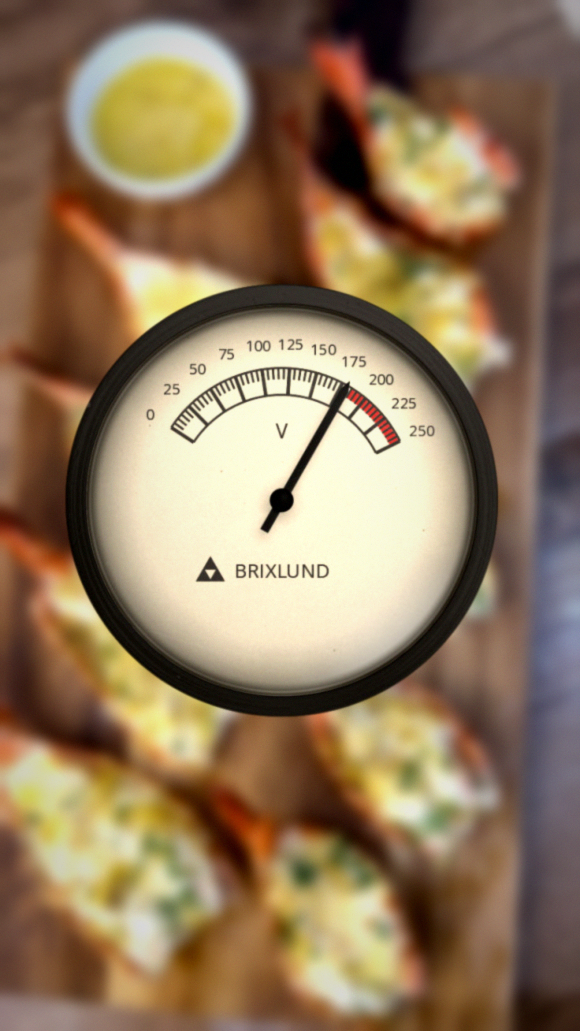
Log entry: 180 V
